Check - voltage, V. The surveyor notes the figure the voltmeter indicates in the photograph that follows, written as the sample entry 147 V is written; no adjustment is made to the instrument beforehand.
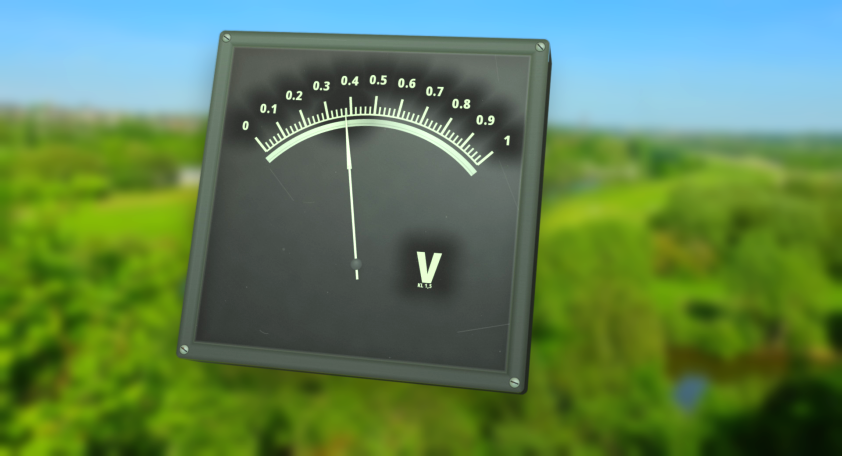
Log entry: 0.38 V
